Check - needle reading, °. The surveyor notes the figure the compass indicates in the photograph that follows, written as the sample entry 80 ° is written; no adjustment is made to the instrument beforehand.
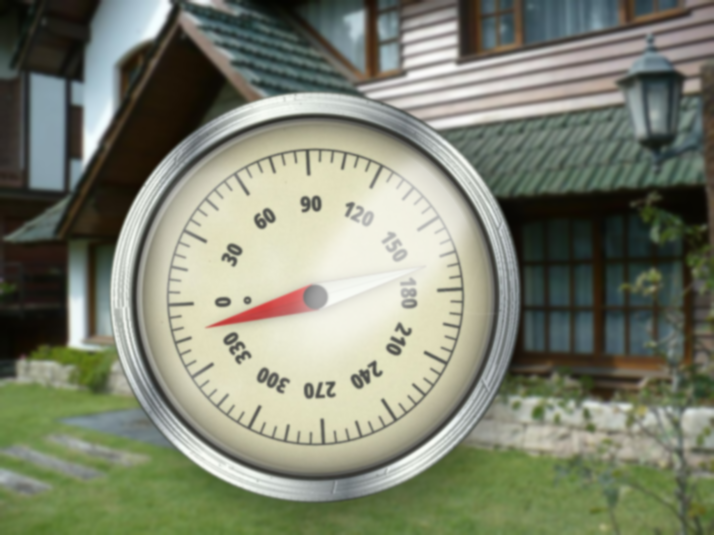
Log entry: 347.5 °
